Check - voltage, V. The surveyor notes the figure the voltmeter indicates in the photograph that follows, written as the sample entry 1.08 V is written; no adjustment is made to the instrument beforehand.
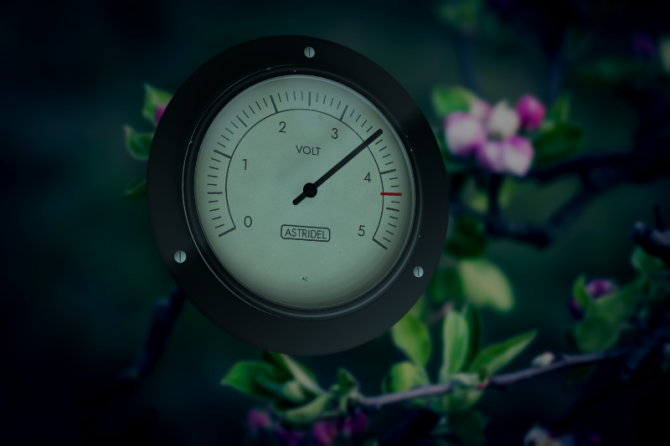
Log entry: 3.5 V
